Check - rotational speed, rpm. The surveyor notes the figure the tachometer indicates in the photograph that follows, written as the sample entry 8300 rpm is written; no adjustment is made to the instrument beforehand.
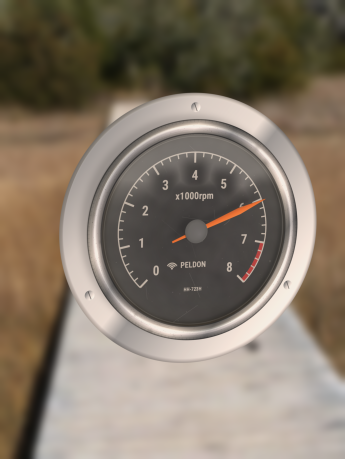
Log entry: 6000 rpm
